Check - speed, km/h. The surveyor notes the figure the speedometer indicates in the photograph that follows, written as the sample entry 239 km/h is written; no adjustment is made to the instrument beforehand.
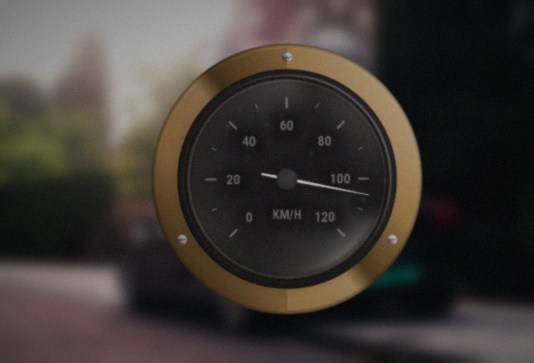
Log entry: 105 km/h
